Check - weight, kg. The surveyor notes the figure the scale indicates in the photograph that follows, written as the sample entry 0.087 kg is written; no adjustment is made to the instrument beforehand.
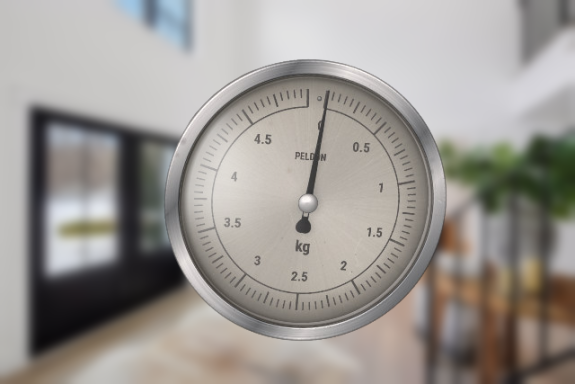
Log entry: 0 kg
